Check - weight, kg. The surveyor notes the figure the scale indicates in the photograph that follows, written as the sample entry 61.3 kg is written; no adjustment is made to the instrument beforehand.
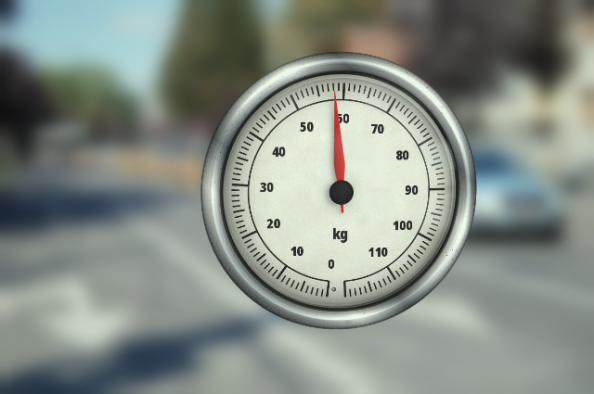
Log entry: 58 kg
